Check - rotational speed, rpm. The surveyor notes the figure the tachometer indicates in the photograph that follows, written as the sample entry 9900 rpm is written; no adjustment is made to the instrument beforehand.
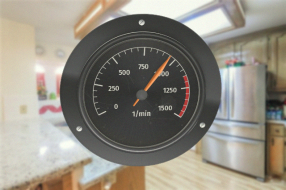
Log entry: 950 rpm
